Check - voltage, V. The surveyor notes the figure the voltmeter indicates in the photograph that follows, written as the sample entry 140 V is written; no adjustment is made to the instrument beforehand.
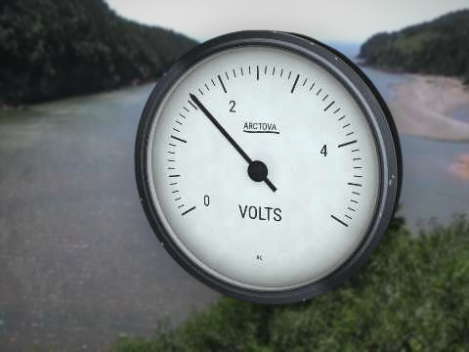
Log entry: 1.6 V
